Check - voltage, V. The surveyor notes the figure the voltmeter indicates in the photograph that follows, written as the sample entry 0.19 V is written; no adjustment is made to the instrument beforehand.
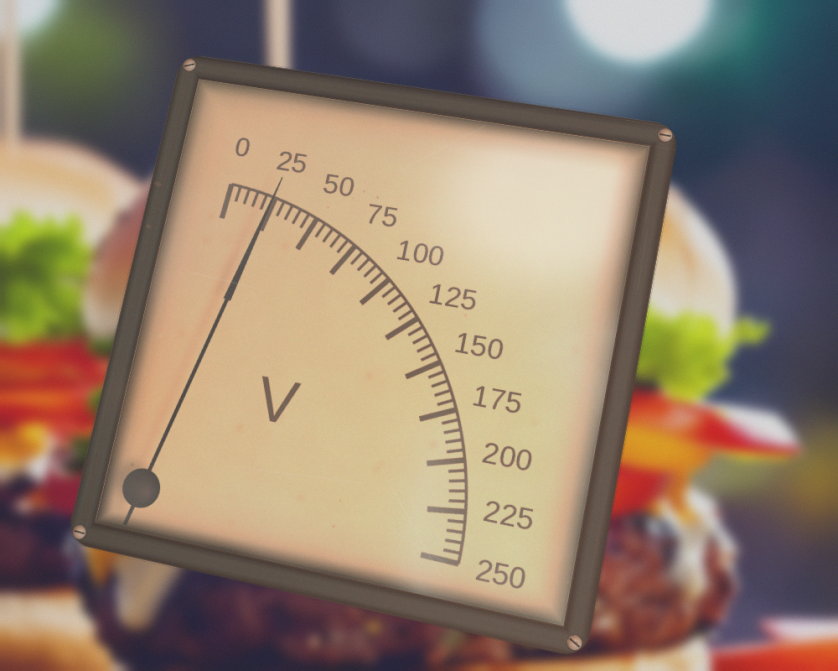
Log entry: 25 V
